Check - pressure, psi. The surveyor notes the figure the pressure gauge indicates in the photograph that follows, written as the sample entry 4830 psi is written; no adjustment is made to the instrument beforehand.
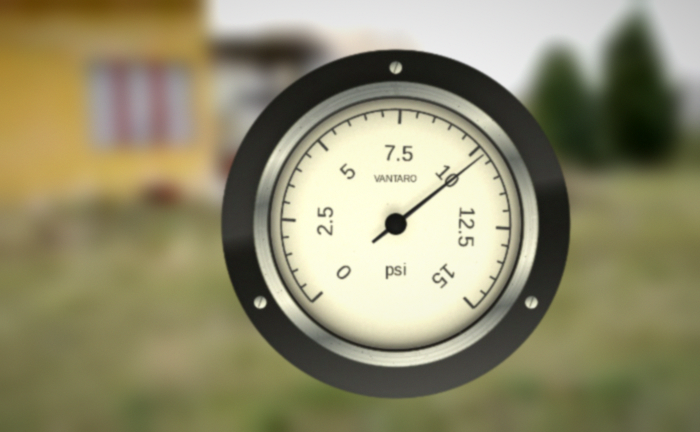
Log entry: 10.25 psi
